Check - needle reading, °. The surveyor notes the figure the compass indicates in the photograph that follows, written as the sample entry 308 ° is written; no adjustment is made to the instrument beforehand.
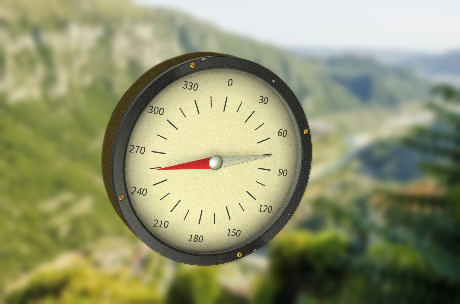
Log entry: 255 °
